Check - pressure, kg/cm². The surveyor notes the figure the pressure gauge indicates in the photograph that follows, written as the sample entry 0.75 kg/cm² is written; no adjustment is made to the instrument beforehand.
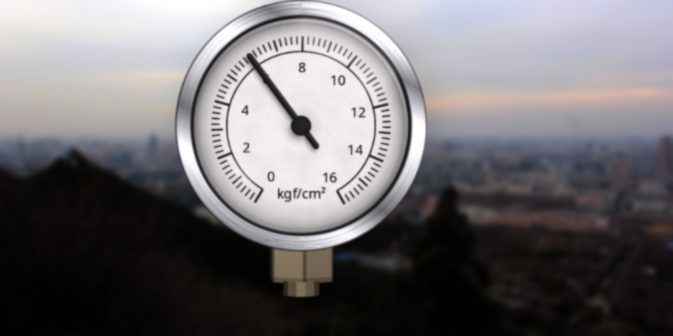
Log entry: 6 kg/cm²
